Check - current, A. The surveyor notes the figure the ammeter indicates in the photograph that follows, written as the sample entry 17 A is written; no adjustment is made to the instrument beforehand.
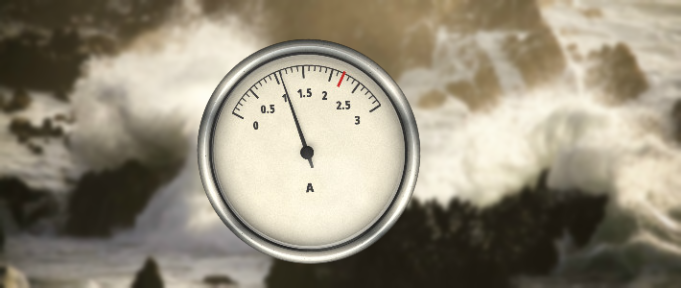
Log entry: 1.1 A
